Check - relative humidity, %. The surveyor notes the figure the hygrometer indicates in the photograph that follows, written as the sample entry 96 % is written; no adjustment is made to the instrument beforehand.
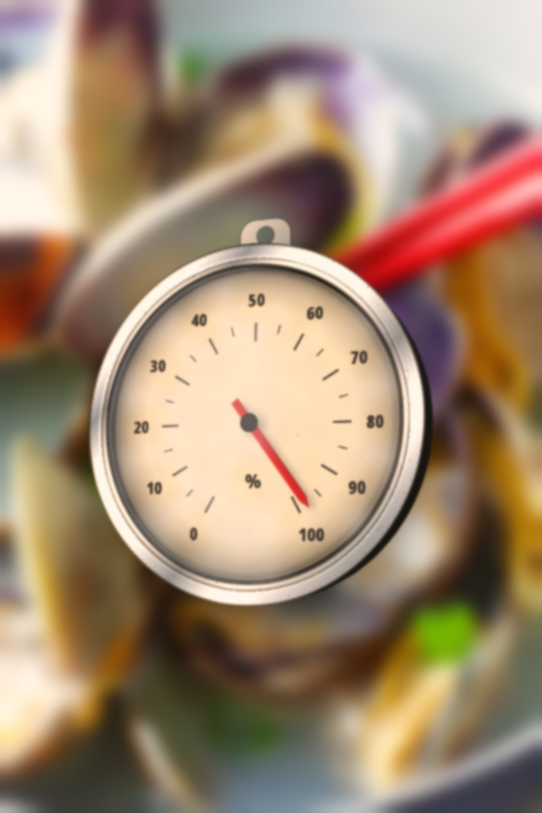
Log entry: 97.5 %
